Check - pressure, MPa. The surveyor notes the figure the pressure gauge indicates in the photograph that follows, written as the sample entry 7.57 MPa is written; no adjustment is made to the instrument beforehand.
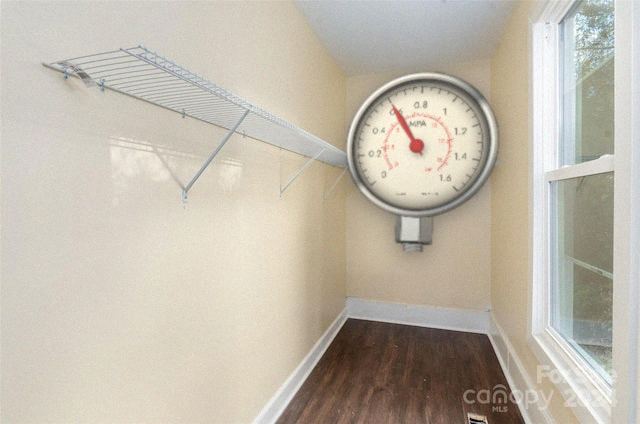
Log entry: 0.6 MPa
